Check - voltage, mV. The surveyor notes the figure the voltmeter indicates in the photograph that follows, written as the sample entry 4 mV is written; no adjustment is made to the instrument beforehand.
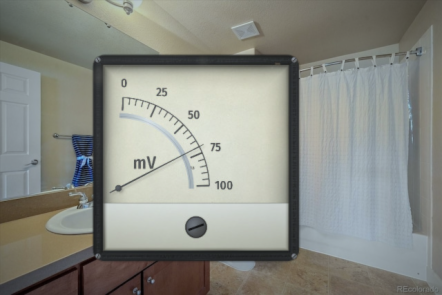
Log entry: 70 mV
